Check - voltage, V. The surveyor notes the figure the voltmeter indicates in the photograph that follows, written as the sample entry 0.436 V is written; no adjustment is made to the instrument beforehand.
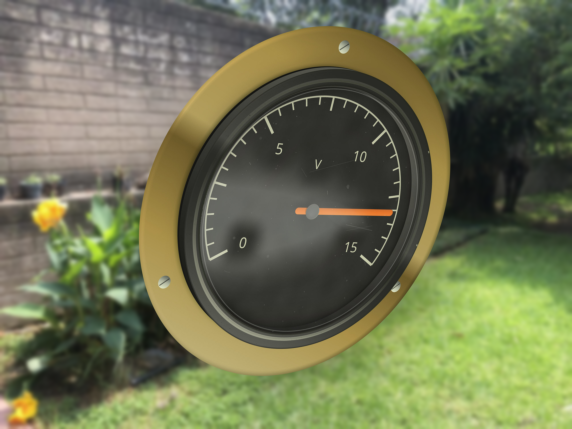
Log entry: 13 V
